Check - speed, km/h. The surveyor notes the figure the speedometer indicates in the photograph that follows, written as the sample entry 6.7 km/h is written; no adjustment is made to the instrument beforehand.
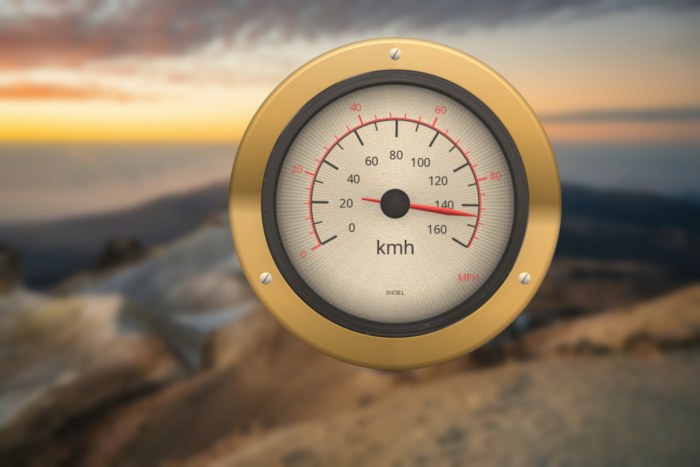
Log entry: 145 km/h
